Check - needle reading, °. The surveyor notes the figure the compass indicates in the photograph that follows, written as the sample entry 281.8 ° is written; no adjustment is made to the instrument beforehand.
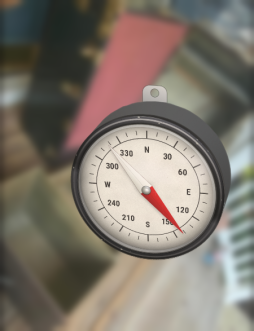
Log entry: 140 °
